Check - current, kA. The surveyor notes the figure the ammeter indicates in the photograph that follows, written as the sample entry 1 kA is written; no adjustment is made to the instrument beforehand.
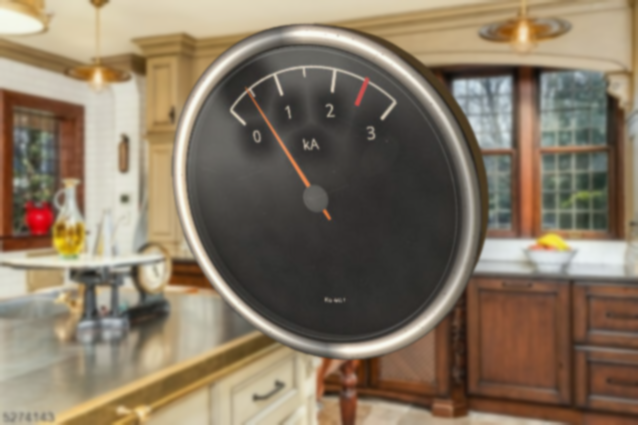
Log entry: 0.5 kA
